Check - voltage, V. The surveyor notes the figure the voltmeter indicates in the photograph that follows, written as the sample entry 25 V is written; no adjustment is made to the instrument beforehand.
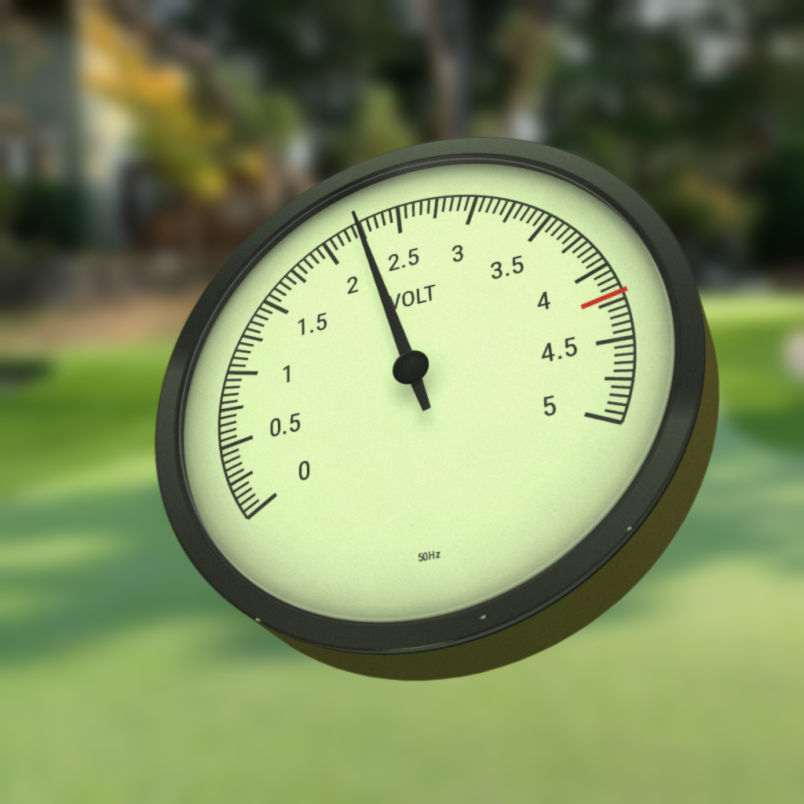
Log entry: 2.25 V
